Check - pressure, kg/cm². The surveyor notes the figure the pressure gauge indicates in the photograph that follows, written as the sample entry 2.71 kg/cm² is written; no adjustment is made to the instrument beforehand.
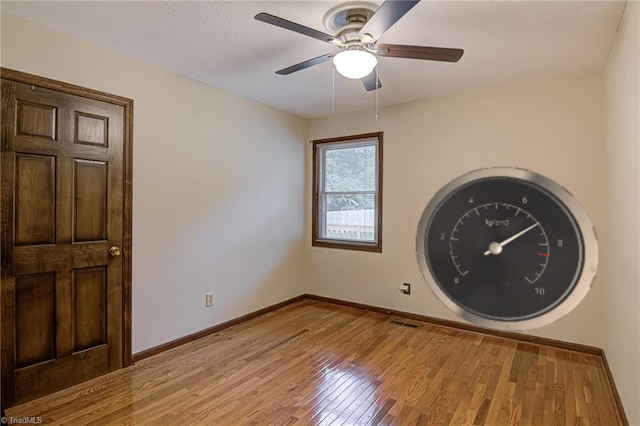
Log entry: 7 kg/cm²
